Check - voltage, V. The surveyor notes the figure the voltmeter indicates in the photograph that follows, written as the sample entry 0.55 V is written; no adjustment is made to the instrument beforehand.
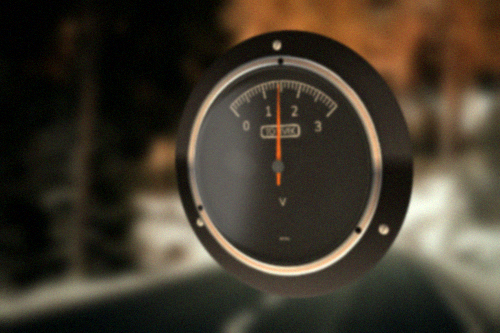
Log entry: 1.5 V
